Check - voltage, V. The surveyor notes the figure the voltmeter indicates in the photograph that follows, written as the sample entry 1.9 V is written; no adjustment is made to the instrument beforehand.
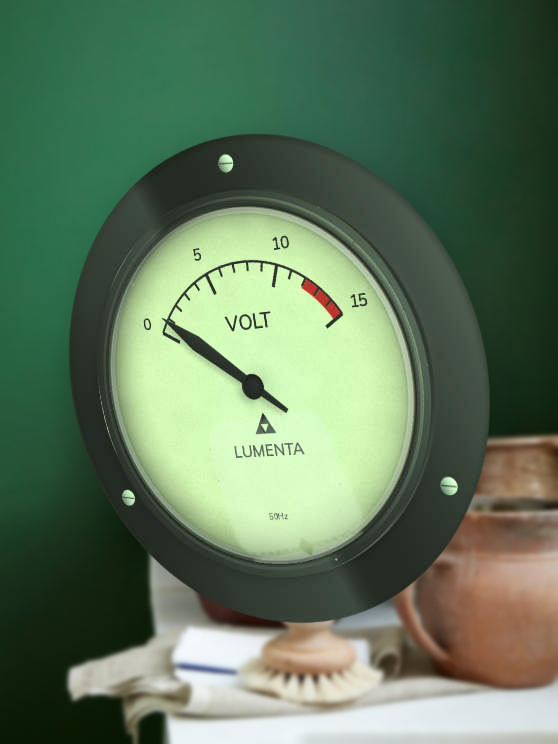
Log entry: 1 V
